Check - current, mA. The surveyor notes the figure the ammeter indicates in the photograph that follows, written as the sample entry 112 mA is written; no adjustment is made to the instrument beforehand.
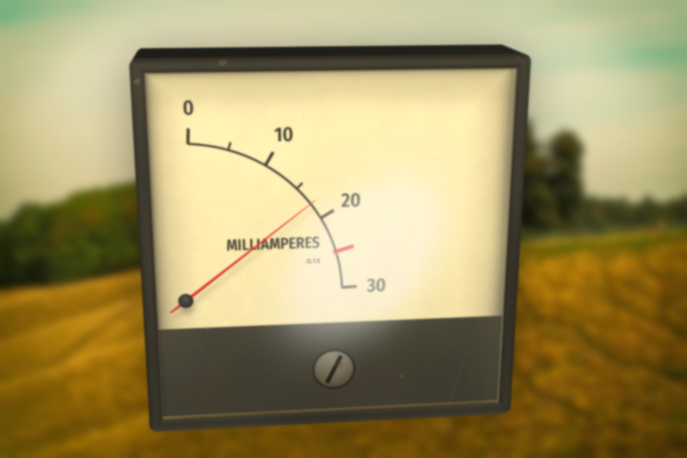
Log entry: 17.5 mA
